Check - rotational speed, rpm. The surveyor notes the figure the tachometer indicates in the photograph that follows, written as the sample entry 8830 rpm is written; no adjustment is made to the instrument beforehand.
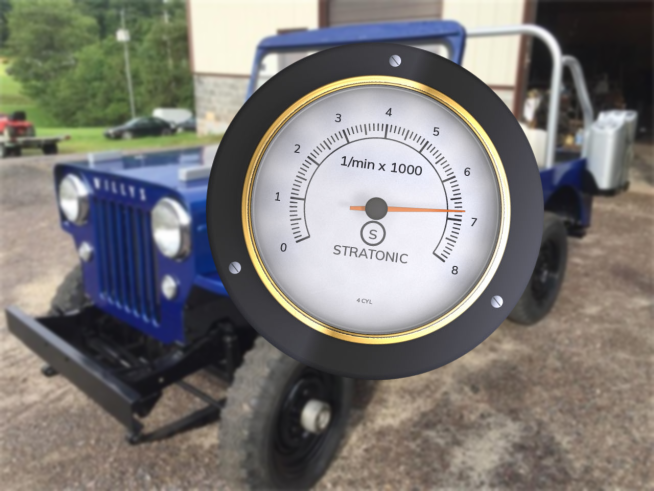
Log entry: 6800 rpm
